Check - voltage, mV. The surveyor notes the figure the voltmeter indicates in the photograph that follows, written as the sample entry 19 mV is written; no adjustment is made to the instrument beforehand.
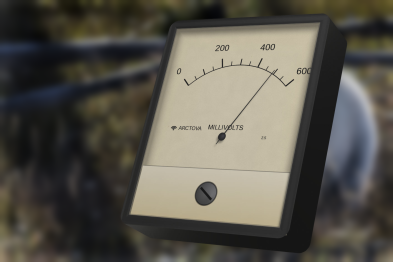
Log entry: 500 mV
